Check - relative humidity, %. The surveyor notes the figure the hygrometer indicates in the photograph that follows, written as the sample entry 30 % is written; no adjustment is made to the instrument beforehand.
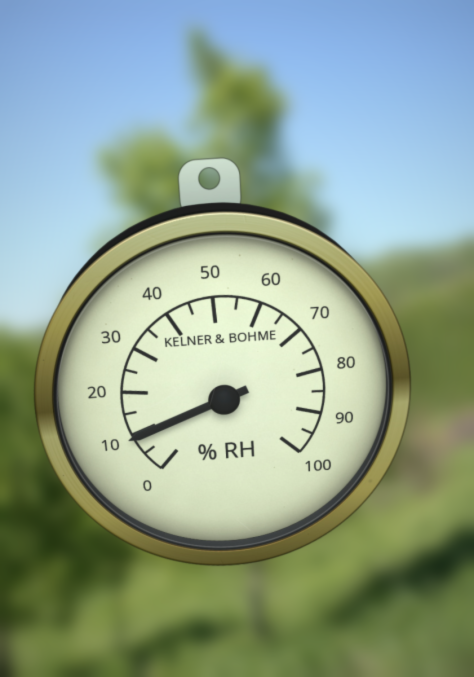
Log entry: 10 %
